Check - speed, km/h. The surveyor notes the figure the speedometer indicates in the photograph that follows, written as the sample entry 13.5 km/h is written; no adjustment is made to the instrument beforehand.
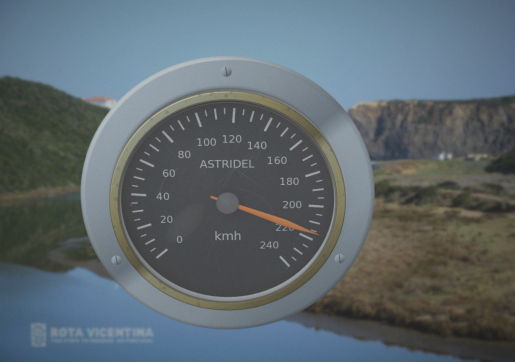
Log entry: 215 km/h
